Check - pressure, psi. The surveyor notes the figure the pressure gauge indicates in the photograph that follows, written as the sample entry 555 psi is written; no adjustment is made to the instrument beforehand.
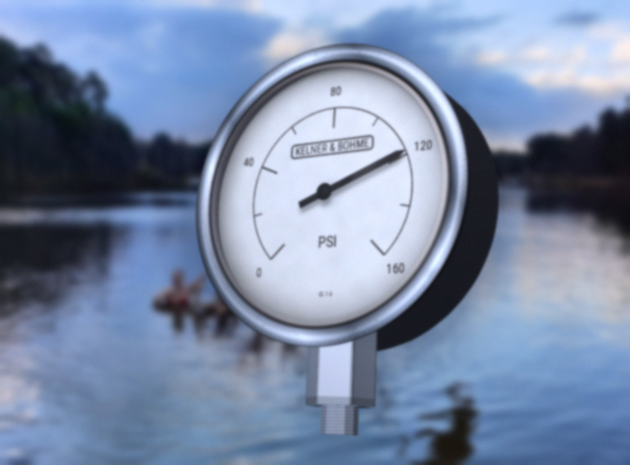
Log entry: 120 psi
